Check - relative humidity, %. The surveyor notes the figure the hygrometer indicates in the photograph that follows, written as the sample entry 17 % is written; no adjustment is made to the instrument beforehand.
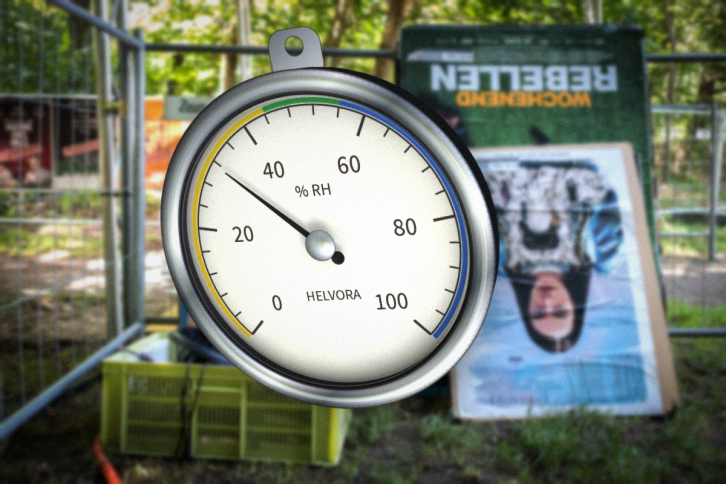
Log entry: 32 %
